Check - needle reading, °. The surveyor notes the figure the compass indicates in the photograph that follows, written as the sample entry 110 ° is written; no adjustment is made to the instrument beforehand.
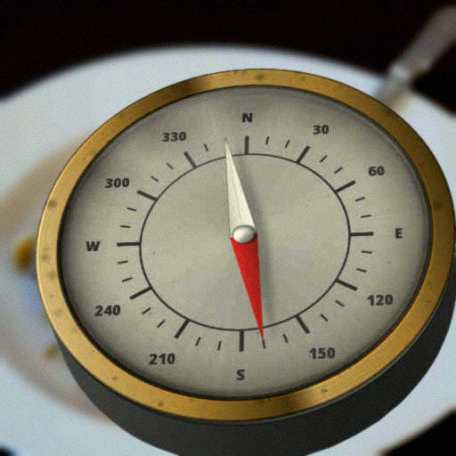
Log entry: 170 °
